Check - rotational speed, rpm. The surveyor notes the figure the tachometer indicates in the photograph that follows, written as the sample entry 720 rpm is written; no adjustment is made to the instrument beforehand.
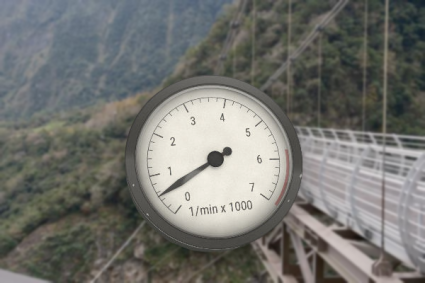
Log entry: 500 rpm
